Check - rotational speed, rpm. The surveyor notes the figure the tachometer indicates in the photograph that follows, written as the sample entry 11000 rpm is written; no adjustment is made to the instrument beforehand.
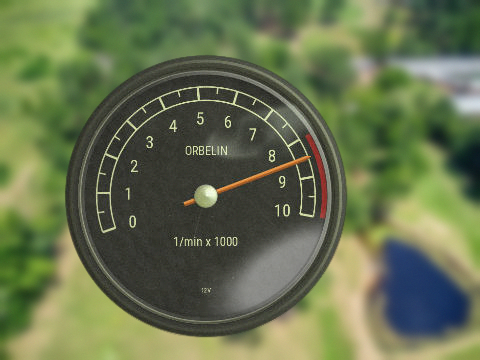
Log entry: 8500 rpm
